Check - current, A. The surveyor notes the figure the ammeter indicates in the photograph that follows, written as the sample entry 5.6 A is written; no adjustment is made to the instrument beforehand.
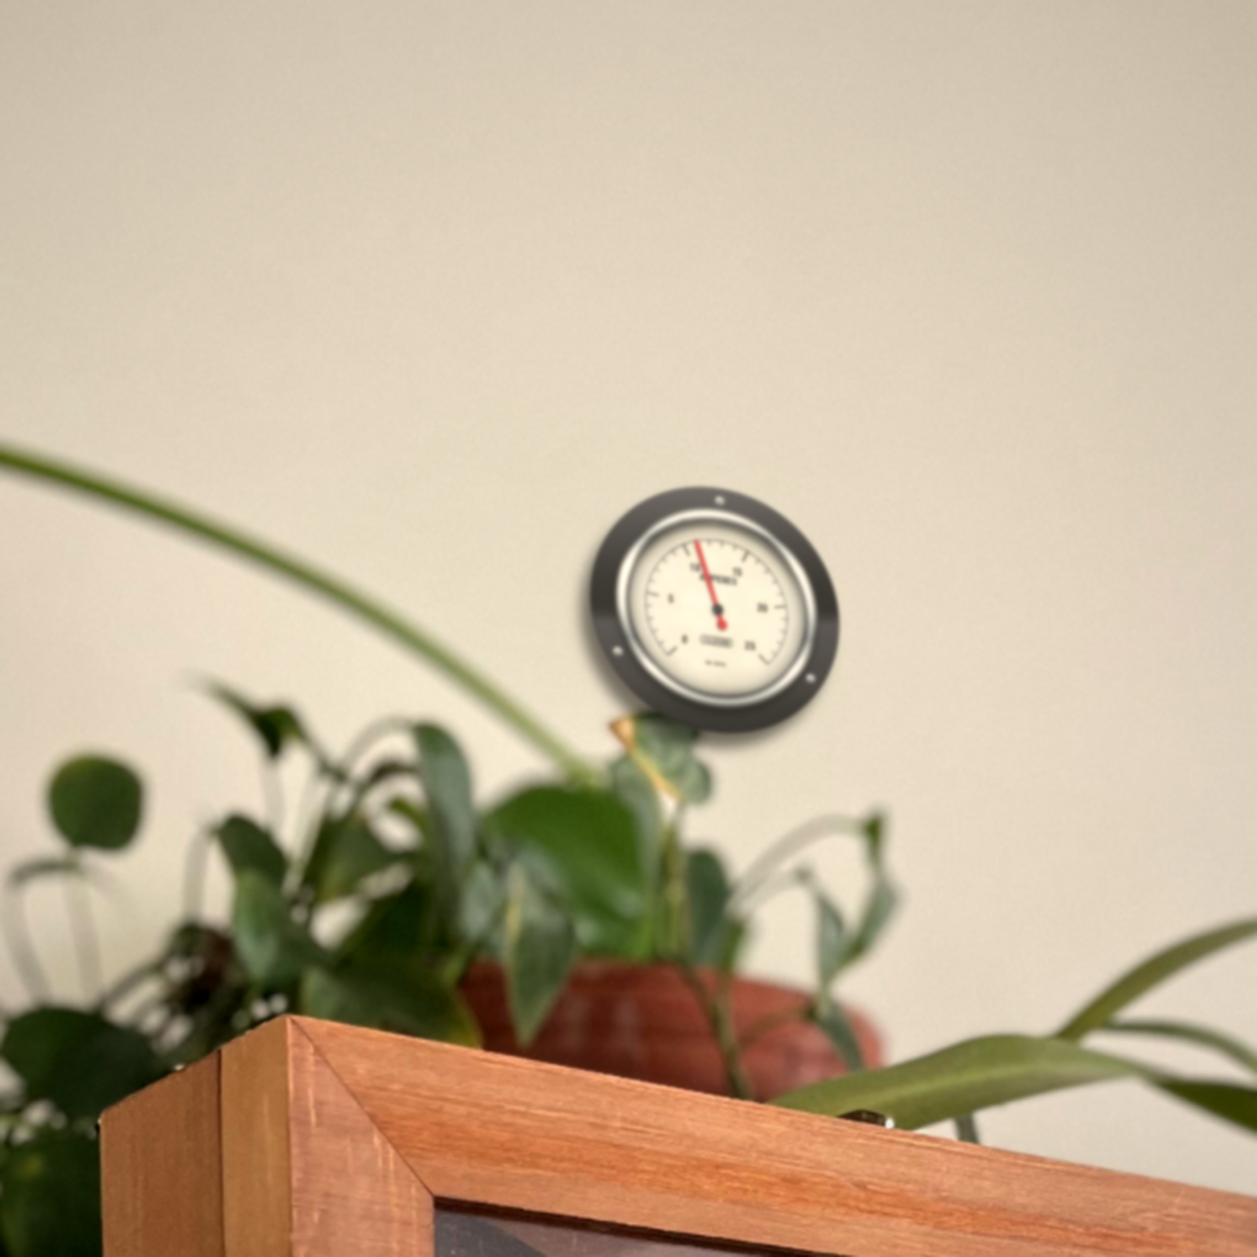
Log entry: 11 A
